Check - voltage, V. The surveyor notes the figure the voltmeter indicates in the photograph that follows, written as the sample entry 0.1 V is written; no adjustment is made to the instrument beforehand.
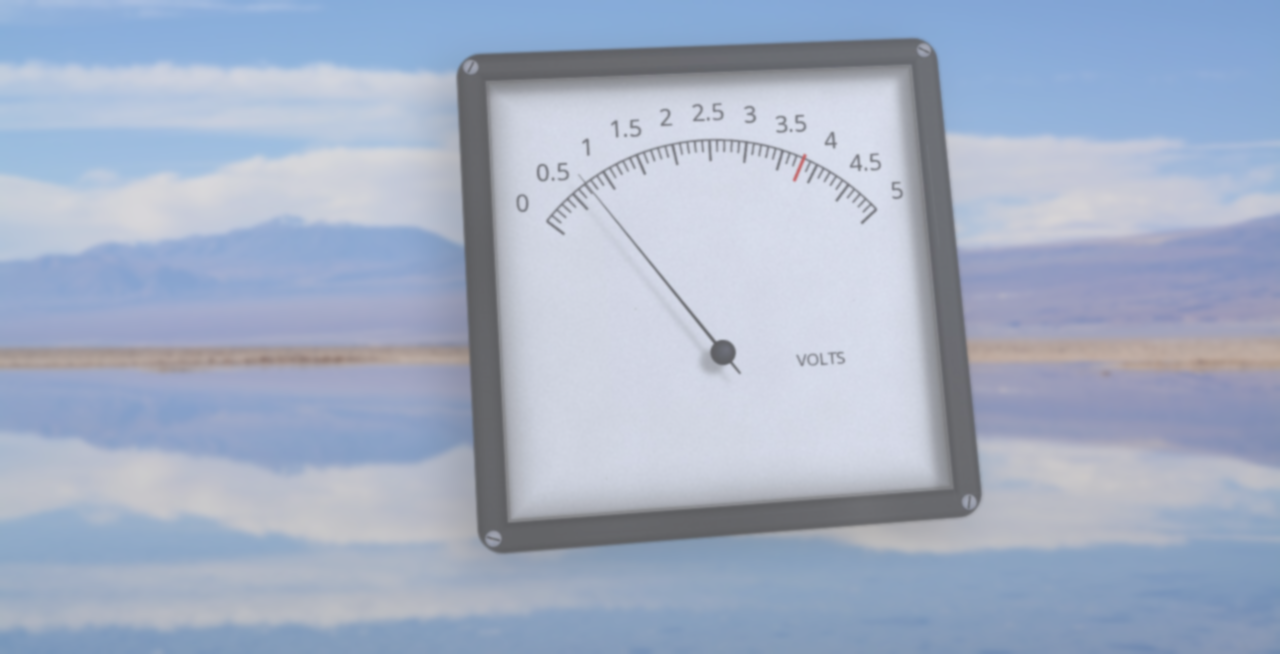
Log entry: 0.7 V
